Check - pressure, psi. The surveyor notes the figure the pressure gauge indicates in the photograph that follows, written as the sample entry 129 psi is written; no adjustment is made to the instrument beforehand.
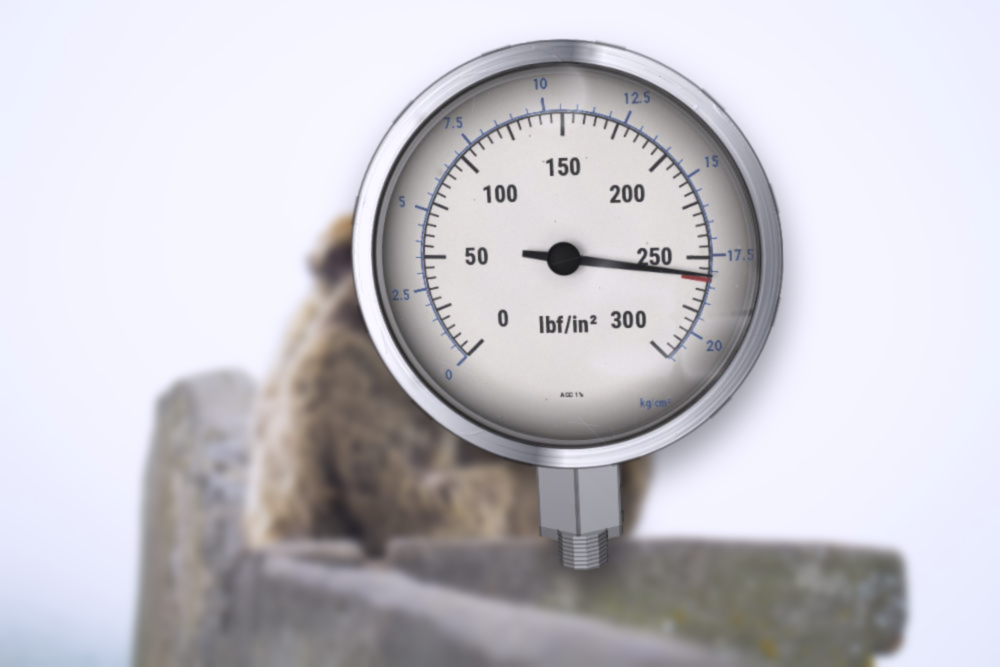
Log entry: 257.5 psi
